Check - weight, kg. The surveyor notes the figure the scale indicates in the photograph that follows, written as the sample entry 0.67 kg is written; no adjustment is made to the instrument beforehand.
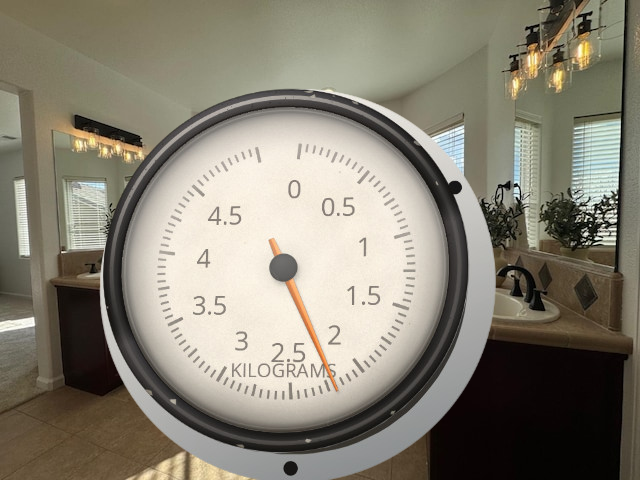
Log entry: 2.2 kg
